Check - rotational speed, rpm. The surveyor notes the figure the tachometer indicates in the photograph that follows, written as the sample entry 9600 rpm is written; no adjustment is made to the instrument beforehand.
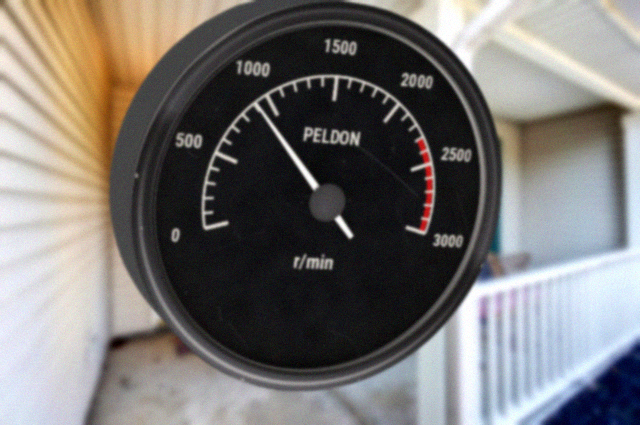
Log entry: 900 rpm
